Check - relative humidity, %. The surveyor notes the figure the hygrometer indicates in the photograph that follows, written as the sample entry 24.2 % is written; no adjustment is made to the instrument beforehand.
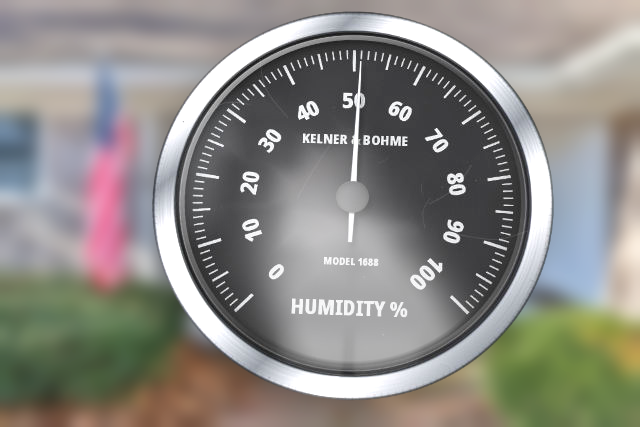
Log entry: 51 %
